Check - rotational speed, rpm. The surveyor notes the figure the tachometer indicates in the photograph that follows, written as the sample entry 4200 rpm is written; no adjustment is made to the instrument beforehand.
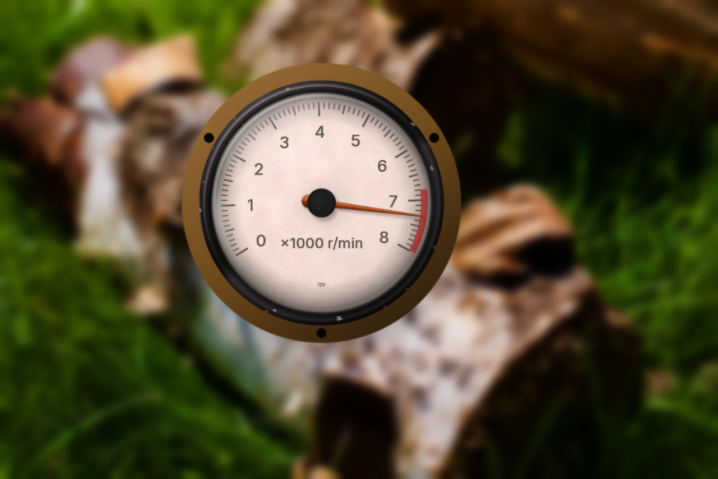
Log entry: 7300 rpm
